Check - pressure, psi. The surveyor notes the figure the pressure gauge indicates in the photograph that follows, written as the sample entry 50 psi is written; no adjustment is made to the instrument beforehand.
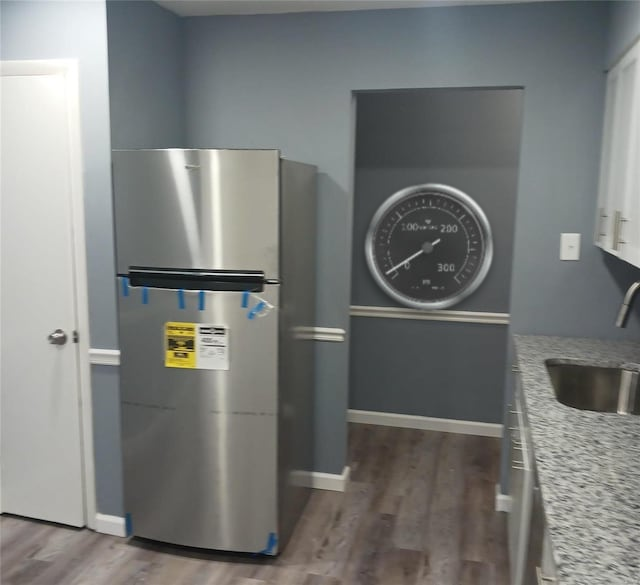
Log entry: 10 psi
